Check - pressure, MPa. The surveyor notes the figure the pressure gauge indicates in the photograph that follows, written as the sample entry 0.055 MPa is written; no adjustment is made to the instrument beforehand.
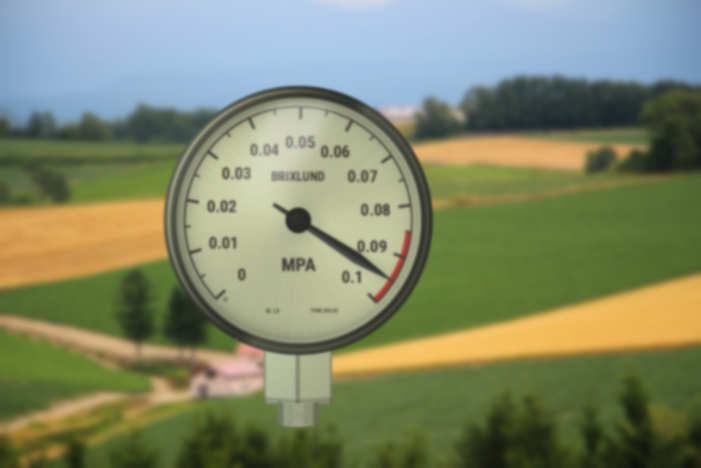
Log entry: 0.095 MPa
